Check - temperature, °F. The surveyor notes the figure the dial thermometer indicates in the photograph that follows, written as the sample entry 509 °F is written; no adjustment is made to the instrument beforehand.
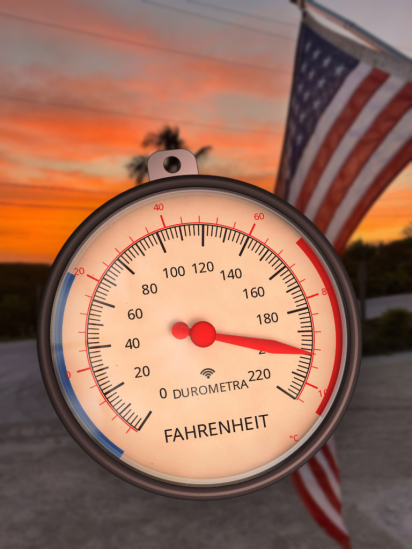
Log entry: 200 °F
